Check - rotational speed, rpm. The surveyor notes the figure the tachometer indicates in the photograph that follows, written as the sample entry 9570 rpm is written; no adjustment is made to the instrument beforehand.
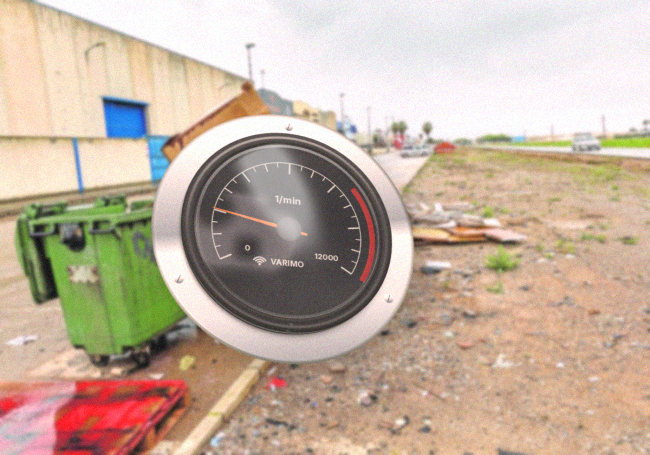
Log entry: 2000 rpm
